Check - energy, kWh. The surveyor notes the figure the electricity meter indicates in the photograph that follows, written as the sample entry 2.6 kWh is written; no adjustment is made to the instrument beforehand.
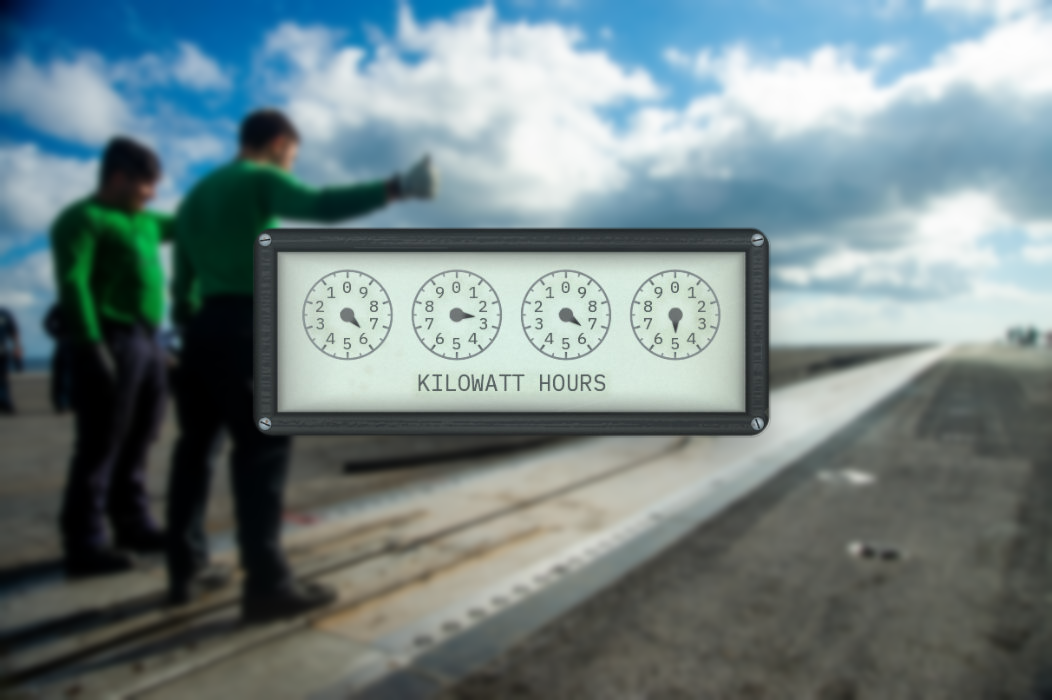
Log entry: 6265 kWh
